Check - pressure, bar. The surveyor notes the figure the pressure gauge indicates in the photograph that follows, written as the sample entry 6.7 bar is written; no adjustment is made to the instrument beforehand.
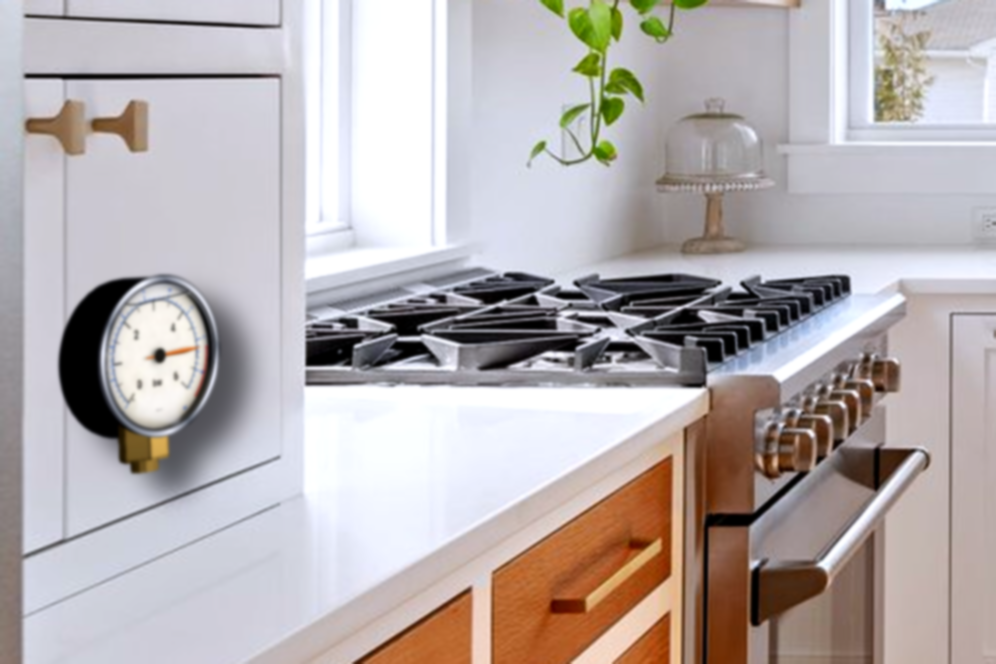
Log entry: 5 bar
